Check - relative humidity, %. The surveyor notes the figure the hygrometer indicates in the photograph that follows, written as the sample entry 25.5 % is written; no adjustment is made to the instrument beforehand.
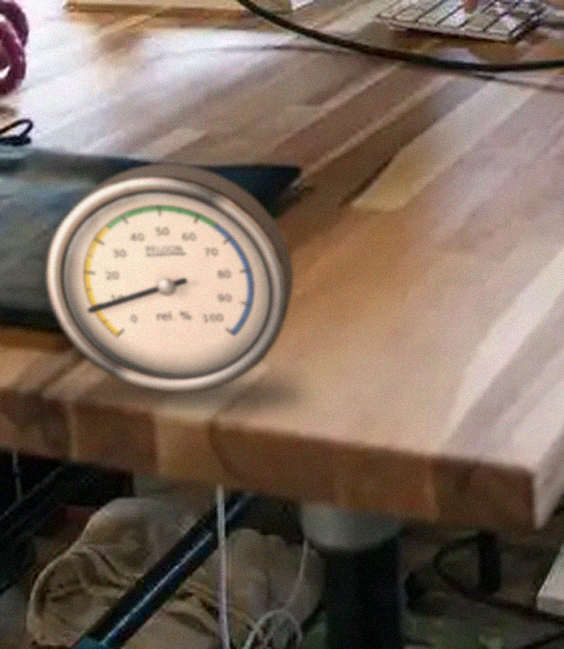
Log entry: 10 %
